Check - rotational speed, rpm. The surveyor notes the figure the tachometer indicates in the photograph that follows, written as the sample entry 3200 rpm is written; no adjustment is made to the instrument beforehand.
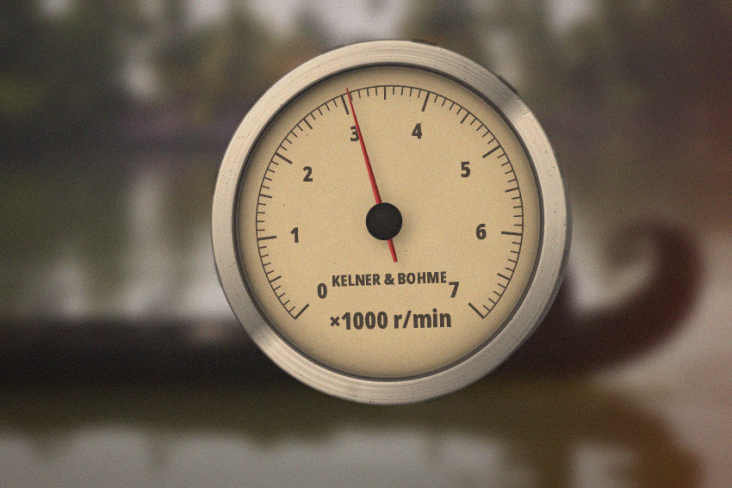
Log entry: 3100 rpm
